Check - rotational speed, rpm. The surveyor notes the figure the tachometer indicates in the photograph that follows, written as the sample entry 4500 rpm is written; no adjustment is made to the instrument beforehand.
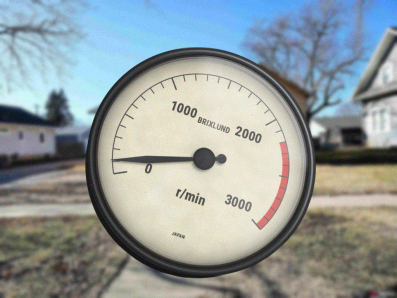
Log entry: 100 rpm
